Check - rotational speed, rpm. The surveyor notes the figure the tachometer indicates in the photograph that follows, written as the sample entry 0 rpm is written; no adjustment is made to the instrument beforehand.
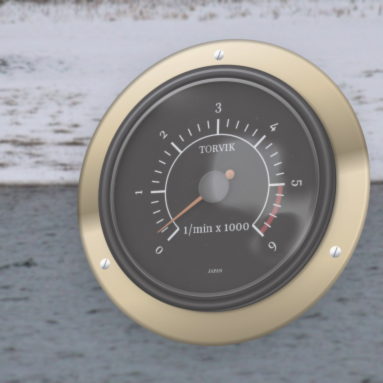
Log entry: 200 rpm
